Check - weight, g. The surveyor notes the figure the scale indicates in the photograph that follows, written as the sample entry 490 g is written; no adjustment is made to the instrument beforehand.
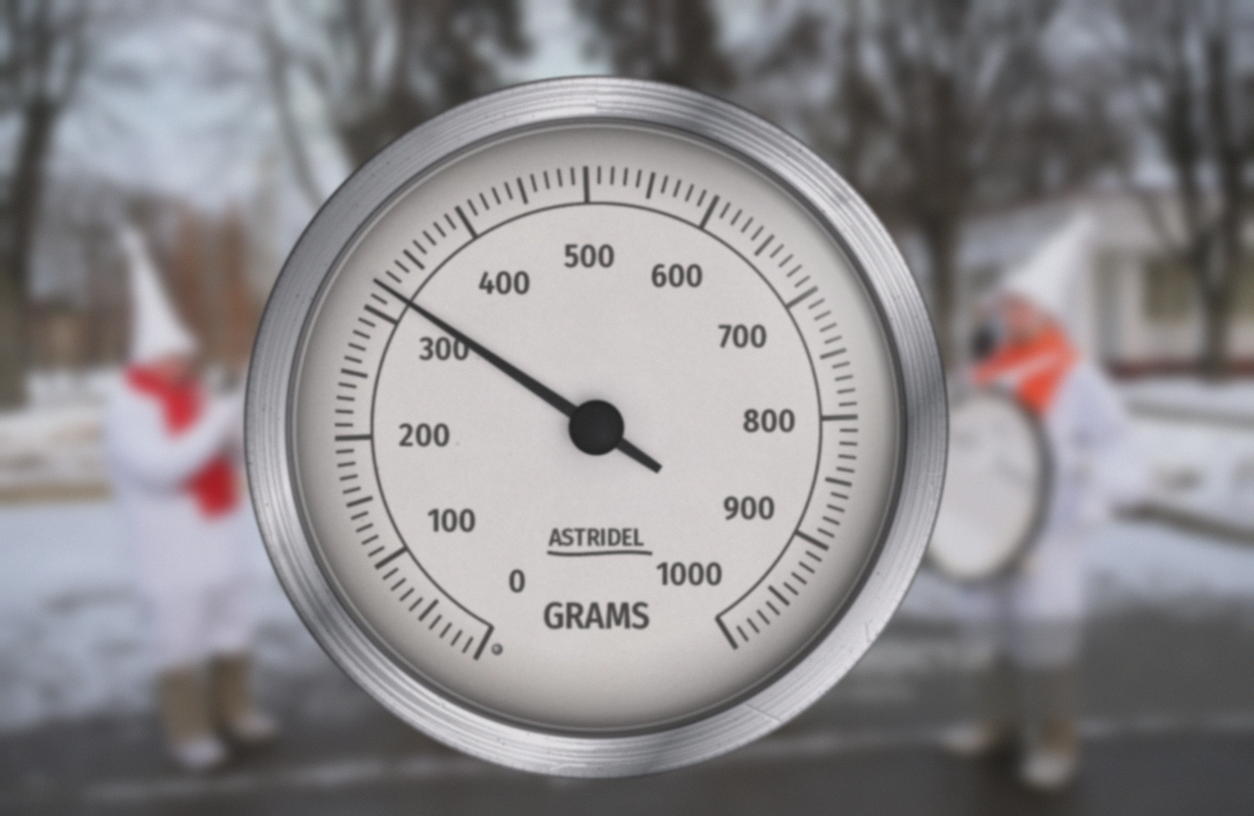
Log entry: 320 g
